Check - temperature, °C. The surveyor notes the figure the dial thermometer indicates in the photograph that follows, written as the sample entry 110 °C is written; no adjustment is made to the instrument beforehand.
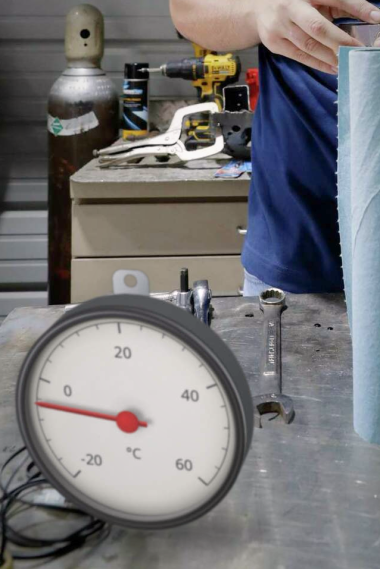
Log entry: -4 °C
